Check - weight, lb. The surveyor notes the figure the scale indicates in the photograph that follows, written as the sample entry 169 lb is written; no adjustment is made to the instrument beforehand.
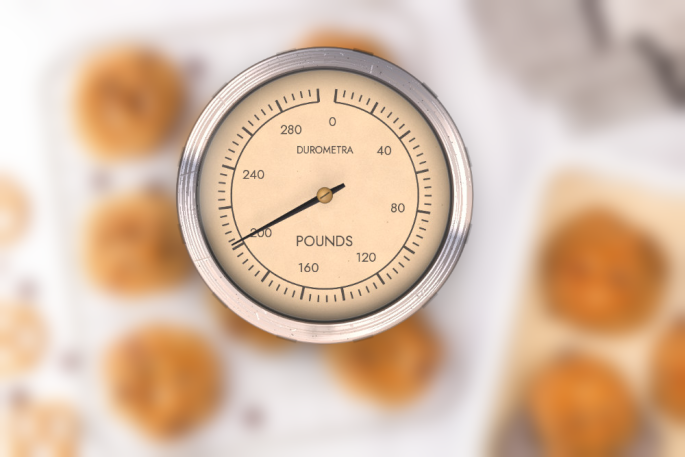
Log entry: 202 lb
